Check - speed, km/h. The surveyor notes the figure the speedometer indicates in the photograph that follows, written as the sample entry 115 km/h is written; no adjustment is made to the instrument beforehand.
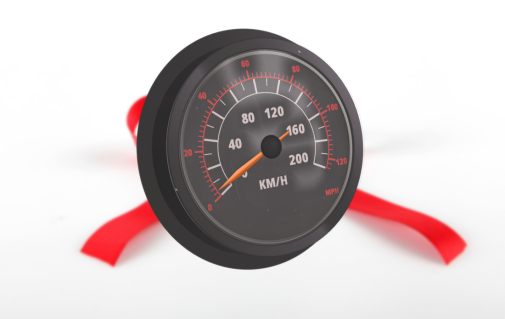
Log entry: 5 km/h
